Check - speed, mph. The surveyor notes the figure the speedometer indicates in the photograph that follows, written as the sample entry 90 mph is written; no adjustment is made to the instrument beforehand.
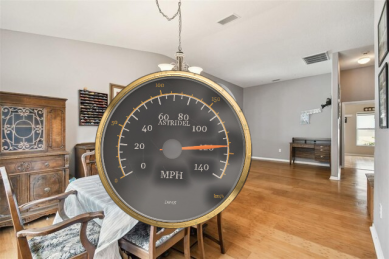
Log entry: 120 mph
